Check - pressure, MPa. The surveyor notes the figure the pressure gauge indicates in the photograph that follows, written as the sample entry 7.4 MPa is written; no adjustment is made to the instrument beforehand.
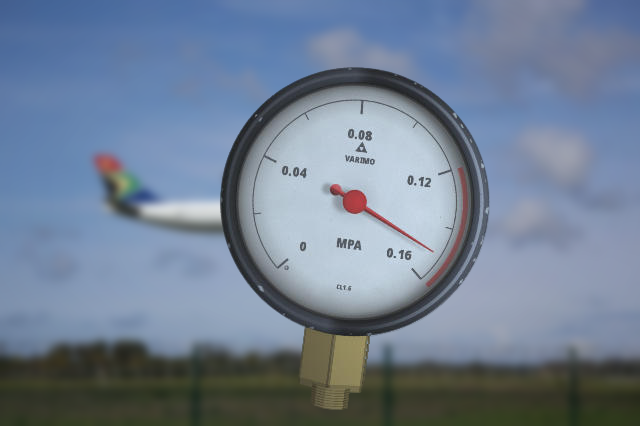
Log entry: 0.15 MPa
